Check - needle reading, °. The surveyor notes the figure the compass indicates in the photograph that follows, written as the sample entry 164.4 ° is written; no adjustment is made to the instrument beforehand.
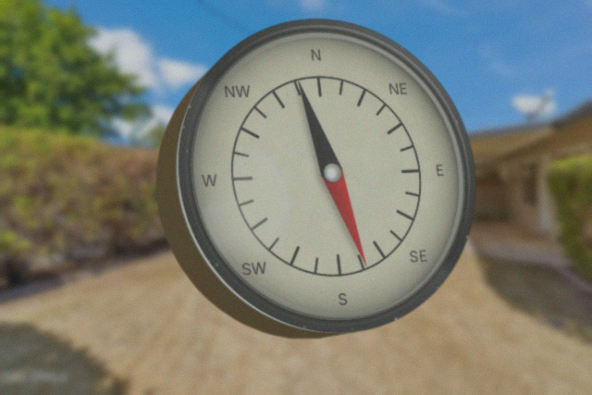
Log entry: 165 °
